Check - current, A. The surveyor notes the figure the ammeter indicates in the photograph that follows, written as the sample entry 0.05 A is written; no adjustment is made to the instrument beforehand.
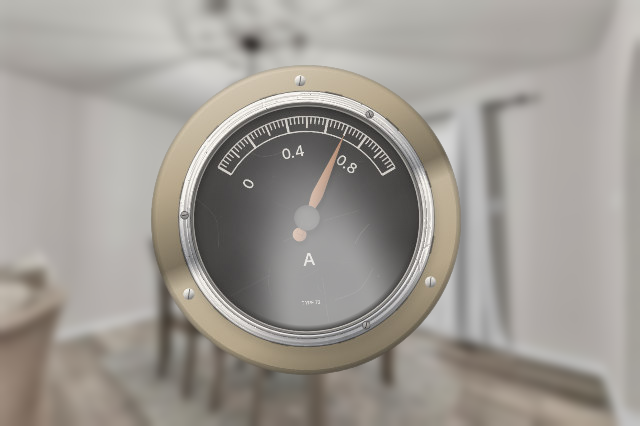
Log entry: 0.7 A
